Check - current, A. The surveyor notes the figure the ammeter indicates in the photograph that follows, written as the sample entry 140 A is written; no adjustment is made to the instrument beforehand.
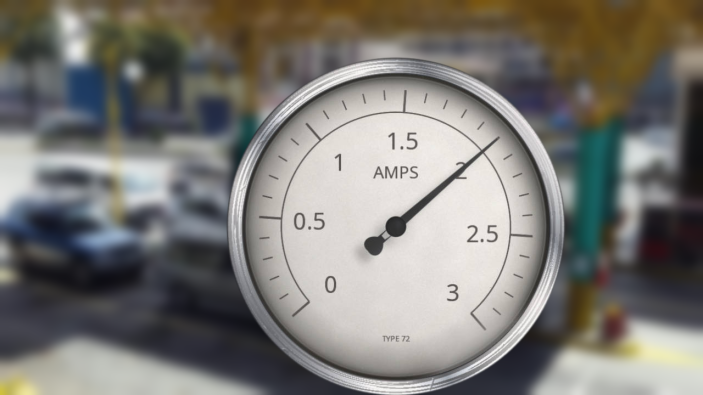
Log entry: 2 A
